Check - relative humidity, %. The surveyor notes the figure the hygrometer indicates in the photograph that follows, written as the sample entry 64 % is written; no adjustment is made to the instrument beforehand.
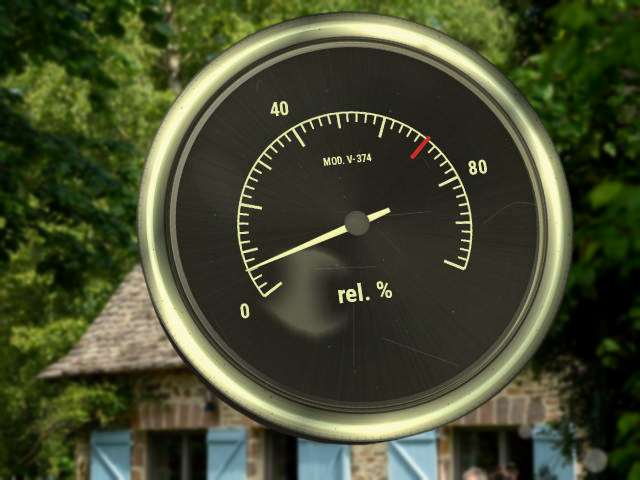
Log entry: 6 %
